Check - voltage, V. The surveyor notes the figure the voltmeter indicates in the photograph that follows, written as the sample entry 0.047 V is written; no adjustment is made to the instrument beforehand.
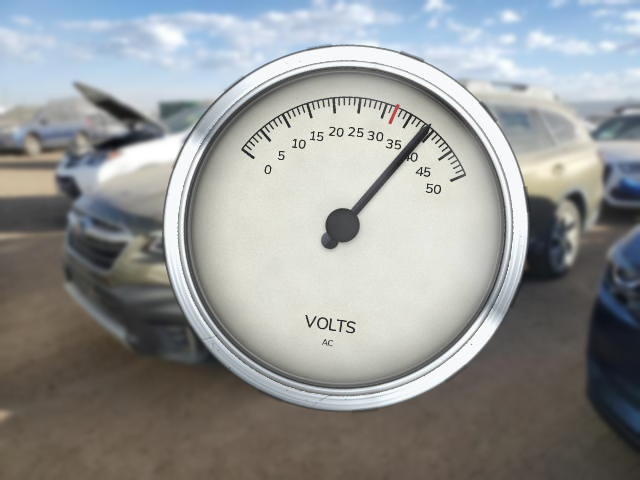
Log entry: 39 V
